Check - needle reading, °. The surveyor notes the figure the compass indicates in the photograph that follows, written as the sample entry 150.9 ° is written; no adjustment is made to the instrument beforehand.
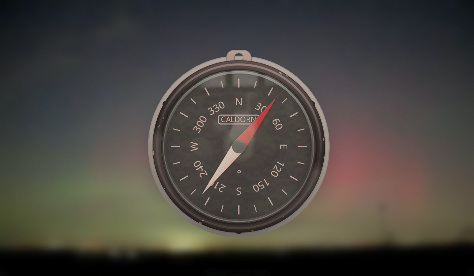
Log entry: 37.5 °
